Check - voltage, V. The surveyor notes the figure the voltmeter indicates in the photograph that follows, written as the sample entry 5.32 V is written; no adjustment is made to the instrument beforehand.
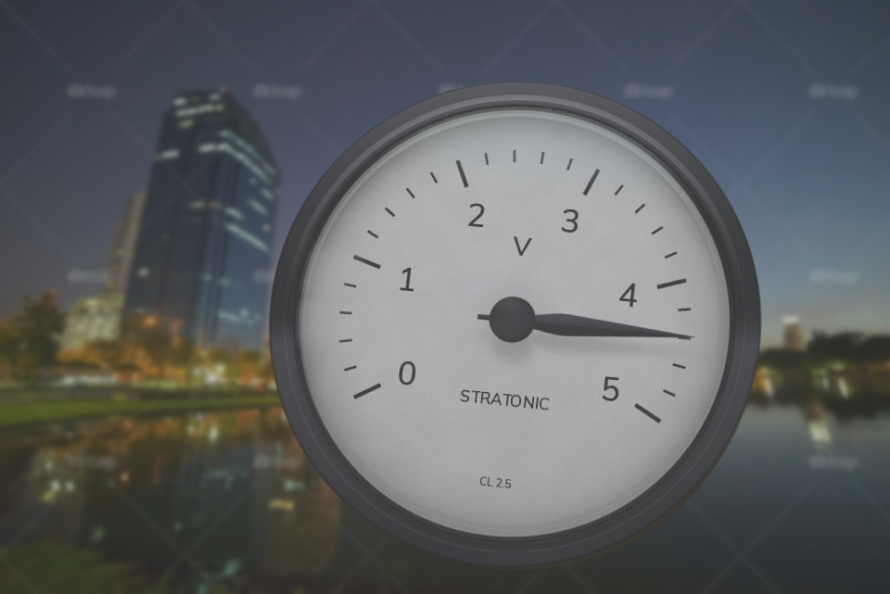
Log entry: 4.4 V
